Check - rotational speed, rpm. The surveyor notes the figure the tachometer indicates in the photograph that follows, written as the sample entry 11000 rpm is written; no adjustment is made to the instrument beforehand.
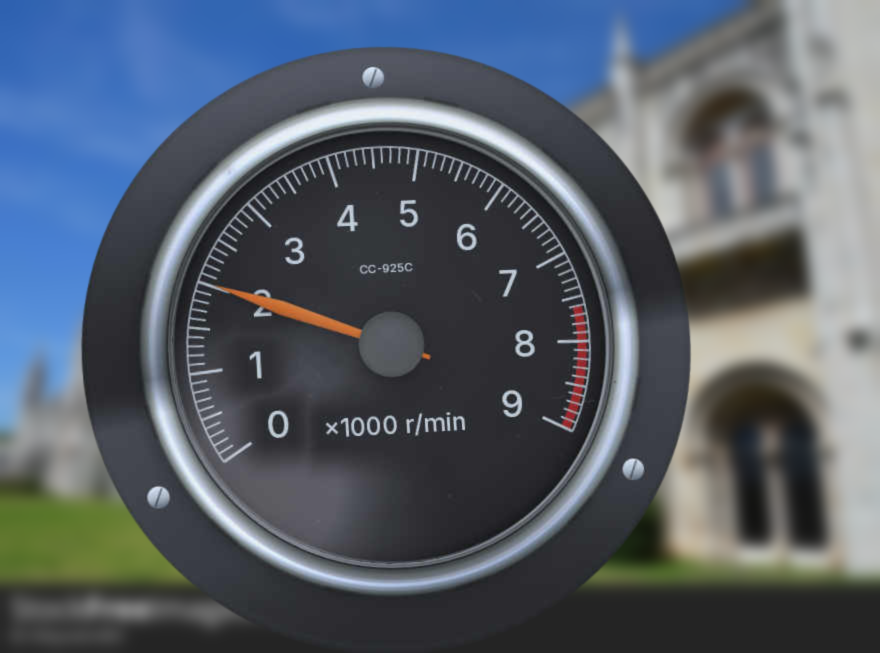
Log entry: 2000 rpm
